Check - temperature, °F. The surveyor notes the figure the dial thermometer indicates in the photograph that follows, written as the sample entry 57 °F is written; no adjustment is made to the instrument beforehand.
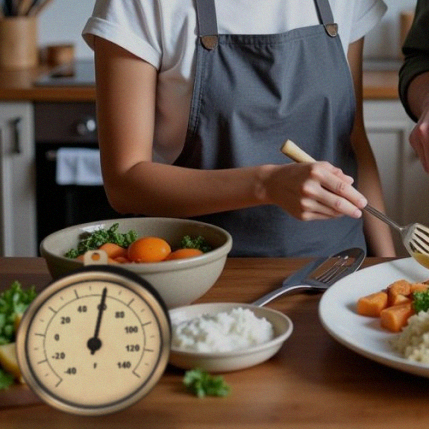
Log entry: 60 °F
